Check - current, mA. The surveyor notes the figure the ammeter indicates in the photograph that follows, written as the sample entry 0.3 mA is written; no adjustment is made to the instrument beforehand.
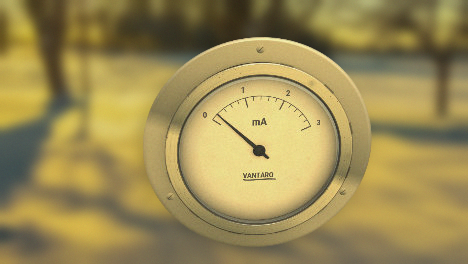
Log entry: 0.2 mA
